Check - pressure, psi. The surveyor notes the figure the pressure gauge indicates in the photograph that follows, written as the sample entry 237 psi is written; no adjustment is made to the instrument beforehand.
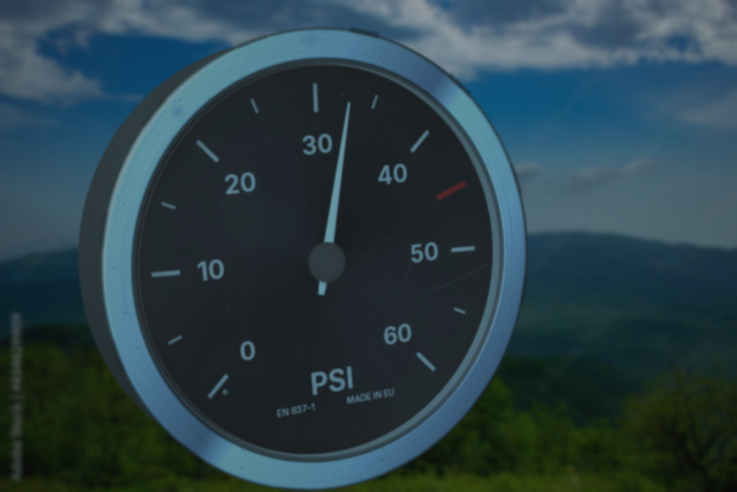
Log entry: 32.5 psi
